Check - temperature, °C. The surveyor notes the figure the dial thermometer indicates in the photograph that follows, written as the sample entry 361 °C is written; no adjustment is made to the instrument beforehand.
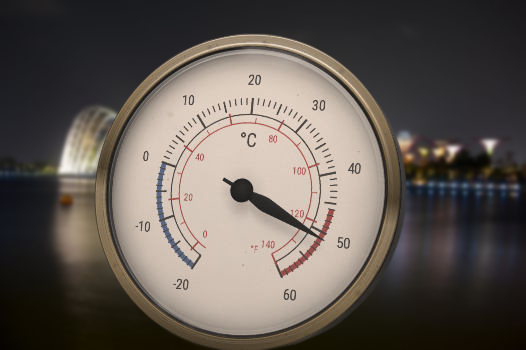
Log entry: 51 °C
